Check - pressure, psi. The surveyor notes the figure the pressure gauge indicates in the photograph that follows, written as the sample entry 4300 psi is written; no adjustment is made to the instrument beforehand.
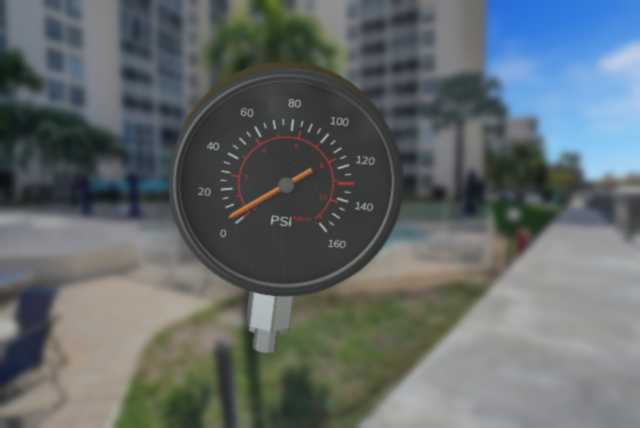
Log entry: 5 psi
